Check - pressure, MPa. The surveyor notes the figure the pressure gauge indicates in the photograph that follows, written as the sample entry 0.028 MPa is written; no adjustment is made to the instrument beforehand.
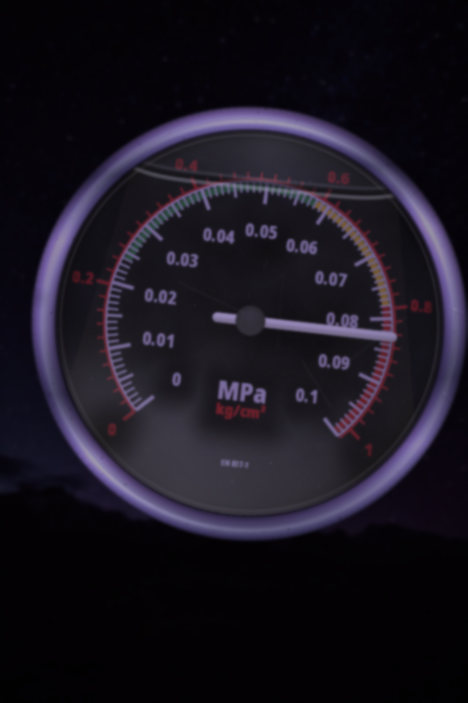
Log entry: 0.083 MPa
